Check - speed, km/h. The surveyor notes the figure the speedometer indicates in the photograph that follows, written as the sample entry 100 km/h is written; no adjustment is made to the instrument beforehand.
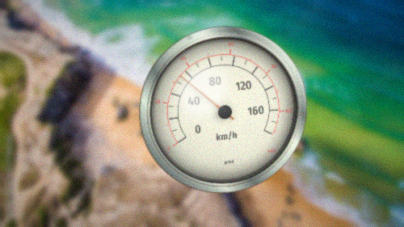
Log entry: 55 km/h
